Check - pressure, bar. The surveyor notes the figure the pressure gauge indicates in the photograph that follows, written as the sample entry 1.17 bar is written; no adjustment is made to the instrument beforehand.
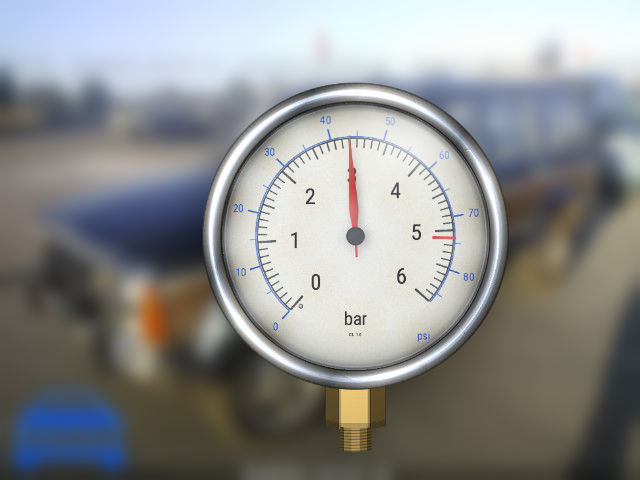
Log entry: 3 bar
